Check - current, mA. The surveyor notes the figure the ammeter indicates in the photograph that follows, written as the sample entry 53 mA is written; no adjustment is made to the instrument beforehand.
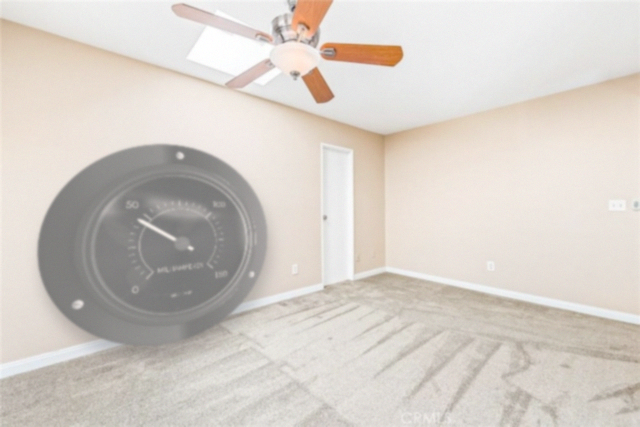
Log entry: 45 mA
